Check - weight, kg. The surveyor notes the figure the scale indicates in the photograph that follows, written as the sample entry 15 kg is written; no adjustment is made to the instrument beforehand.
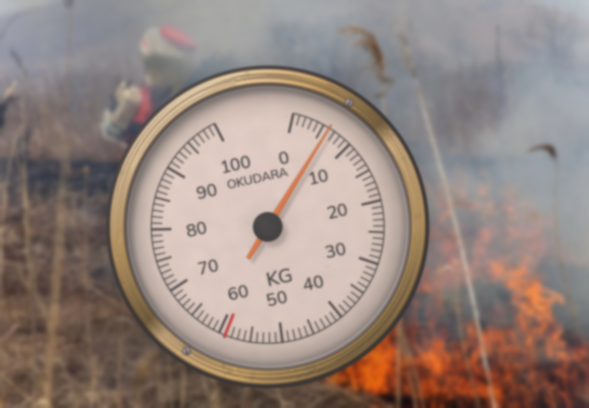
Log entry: 6 kg
